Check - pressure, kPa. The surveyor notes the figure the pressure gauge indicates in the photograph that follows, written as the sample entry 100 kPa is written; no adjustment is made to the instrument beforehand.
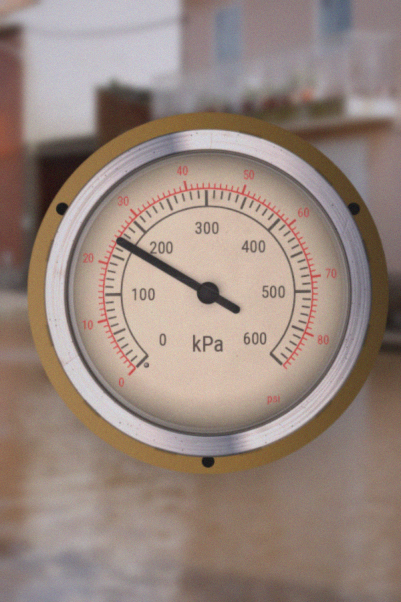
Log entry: 170 kPa
